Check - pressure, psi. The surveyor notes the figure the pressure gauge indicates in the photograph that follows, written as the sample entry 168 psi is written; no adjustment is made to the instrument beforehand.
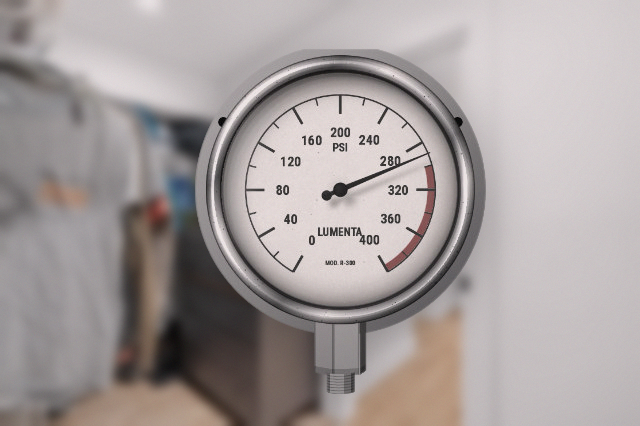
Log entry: 290 psi
